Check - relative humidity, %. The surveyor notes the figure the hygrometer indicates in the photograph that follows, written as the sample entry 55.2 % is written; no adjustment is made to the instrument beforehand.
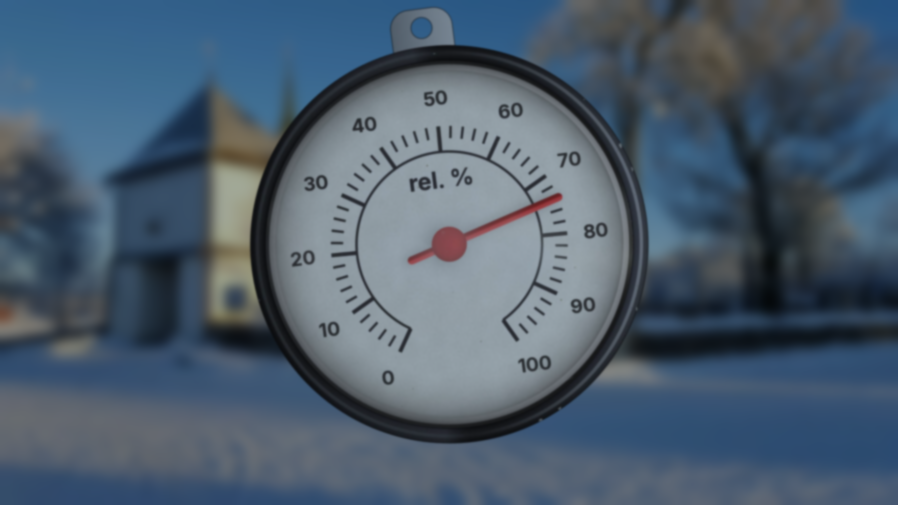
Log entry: 74 %
